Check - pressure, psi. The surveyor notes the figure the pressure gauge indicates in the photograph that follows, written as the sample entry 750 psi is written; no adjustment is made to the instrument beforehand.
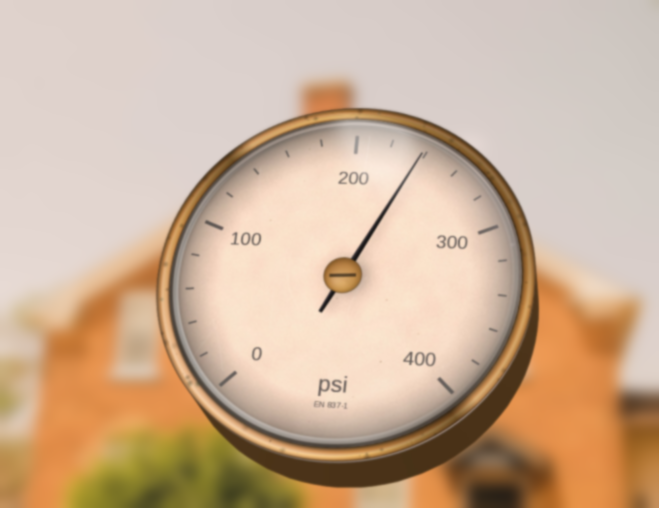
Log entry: 240 psi
